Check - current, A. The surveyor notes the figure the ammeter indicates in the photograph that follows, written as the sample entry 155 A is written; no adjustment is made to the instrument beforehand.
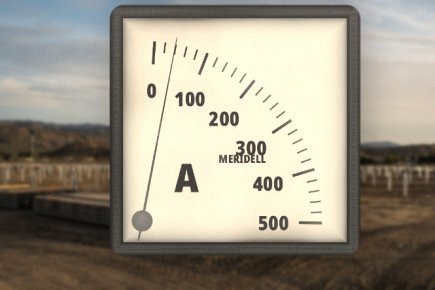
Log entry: 40 A
